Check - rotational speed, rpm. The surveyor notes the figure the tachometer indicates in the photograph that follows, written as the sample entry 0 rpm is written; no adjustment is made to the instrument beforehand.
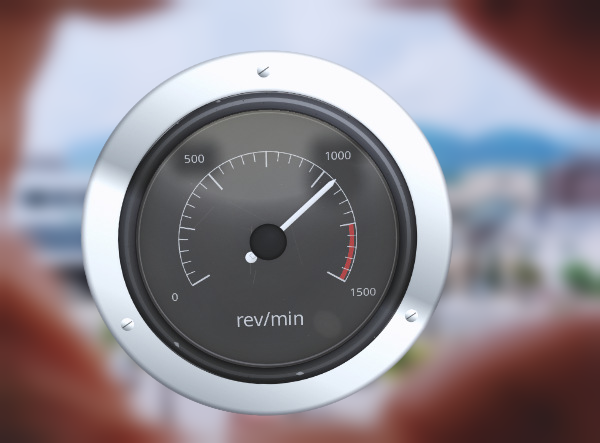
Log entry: 1050 rpm
